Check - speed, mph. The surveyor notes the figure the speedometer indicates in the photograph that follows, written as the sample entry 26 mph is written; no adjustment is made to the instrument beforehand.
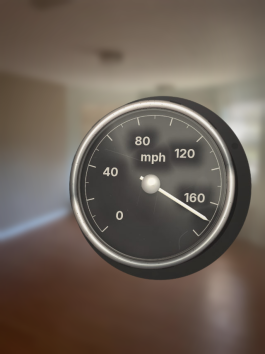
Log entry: 170 mph
